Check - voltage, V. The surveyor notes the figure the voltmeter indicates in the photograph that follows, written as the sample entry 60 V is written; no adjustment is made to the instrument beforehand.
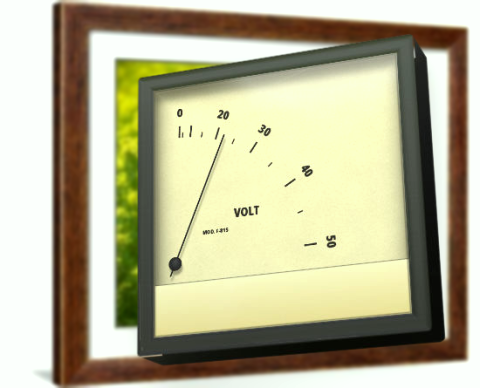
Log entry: 22.5 V
